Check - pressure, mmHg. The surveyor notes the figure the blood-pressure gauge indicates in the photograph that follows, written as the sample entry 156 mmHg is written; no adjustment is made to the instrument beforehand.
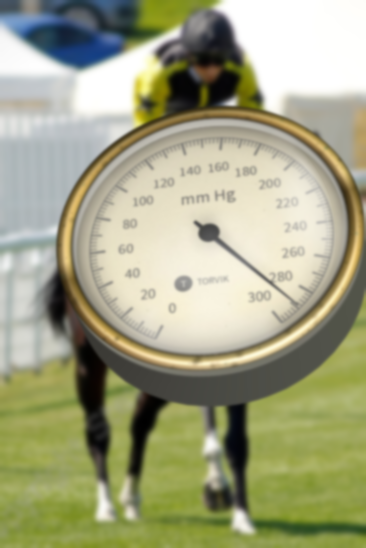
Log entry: 290 mmHg
